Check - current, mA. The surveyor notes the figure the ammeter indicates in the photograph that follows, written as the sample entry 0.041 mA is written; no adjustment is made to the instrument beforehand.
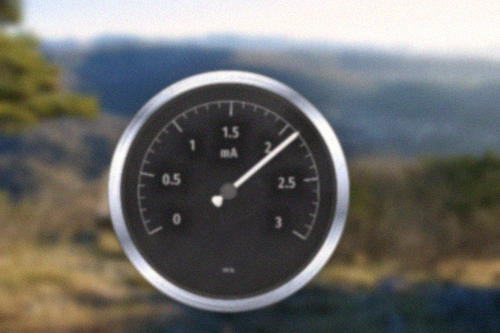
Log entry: 2.1 mA
